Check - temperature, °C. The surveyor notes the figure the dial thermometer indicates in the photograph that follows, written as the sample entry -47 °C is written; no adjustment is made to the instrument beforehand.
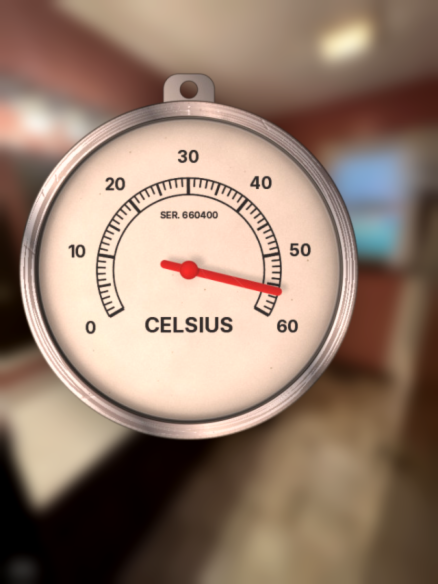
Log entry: 56 °C
